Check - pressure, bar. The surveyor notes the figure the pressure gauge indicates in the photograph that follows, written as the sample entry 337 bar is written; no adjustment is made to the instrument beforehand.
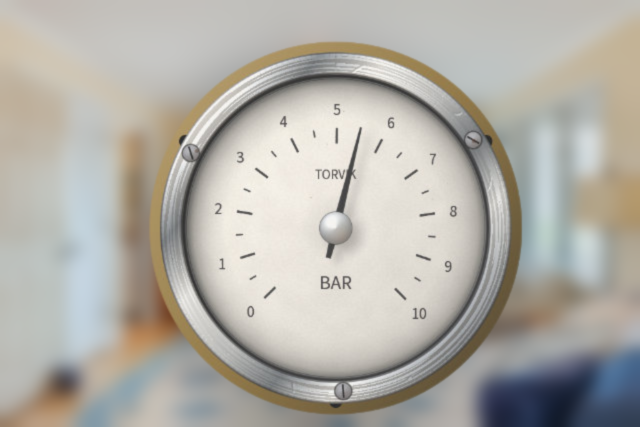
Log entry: 5.5 bar
